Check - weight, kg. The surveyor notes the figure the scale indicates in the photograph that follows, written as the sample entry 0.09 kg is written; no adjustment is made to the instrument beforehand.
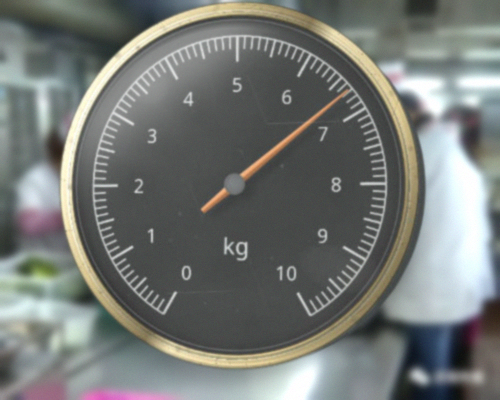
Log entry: 6.7 kg
